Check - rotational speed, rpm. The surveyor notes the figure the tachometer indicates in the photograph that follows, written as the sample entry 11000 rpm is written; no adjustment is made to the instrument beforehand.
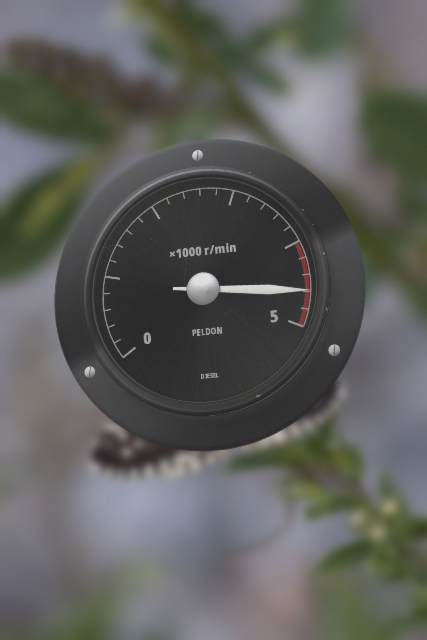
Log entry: 4600 rpm
